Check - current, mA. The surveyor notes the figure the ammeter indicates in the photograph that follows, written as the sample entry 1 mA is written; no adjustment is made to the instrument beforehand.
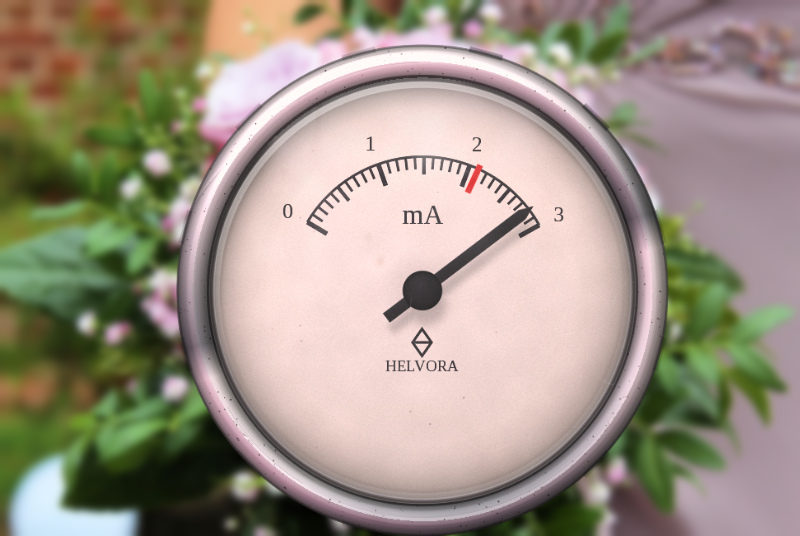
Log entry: 2.8 mA
